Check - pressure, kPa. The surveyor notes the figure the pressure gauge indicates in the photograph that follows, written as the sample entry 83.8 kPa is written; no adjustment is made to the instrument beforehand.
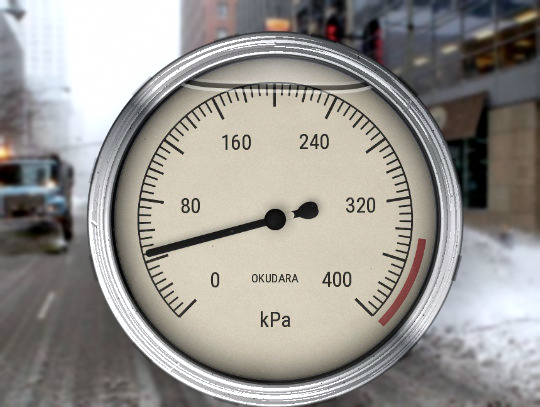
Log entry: 45 kPa
